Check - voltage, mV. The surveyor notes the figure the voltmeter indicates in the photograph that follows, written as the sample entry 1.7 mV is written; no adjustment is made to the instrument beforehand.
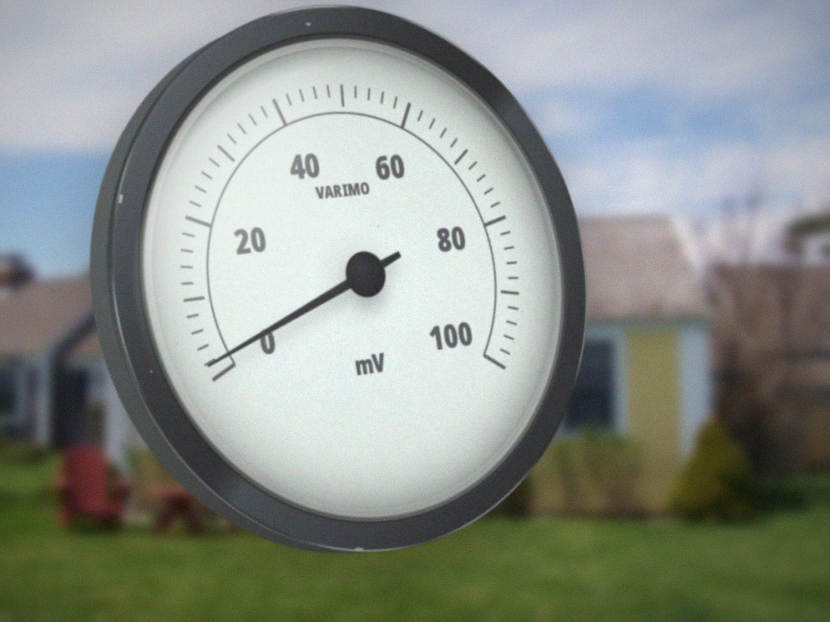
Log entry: 2 mV
